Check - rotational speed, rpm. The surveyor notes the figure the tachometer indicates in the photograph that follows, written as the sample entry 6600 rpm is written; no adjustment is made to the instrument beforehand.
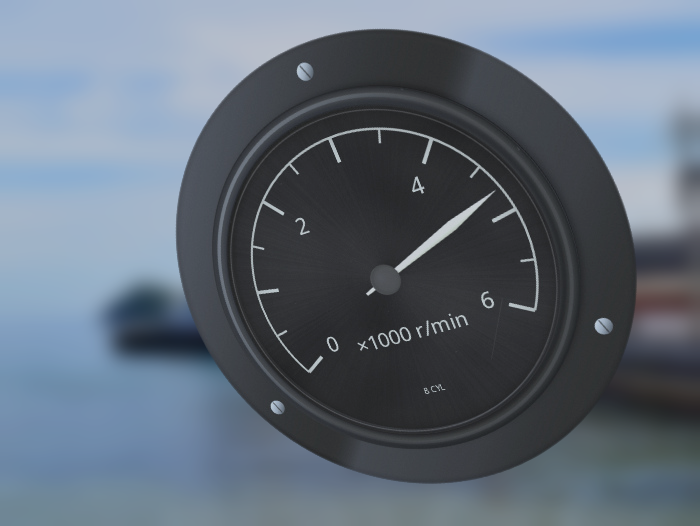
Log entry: 4750 rpm
